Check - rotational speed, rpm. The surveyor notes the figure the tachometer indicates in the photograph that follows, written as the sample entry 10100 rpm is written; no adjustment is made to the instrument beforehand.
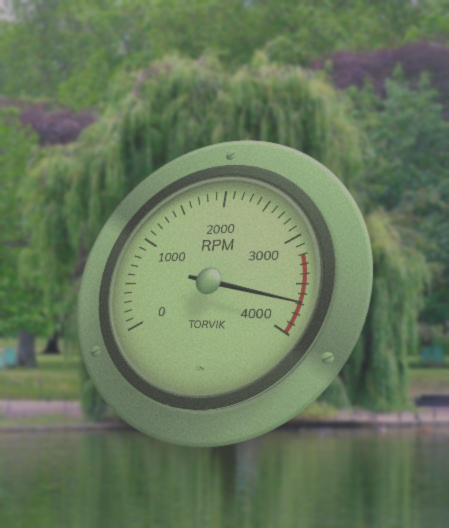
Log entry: 3700 rpm
